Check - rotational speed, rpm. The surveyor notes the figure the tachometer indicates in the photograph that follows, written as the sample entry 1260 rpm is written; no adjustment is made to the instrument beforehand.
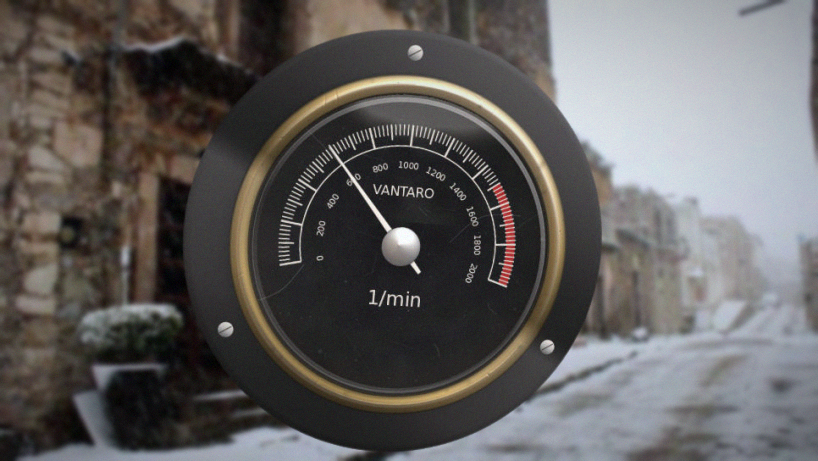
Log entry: 600 rpm
